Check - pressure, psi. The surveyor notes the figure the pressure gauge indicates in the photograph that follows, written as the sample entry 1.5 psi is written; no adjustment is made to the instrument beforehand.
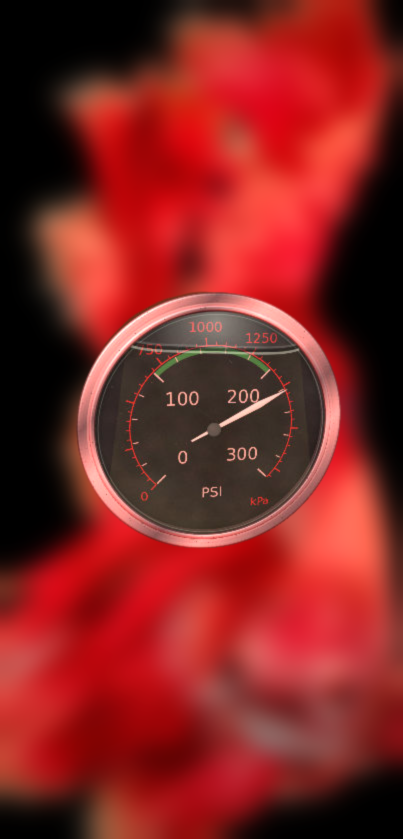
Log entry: 220 psi
